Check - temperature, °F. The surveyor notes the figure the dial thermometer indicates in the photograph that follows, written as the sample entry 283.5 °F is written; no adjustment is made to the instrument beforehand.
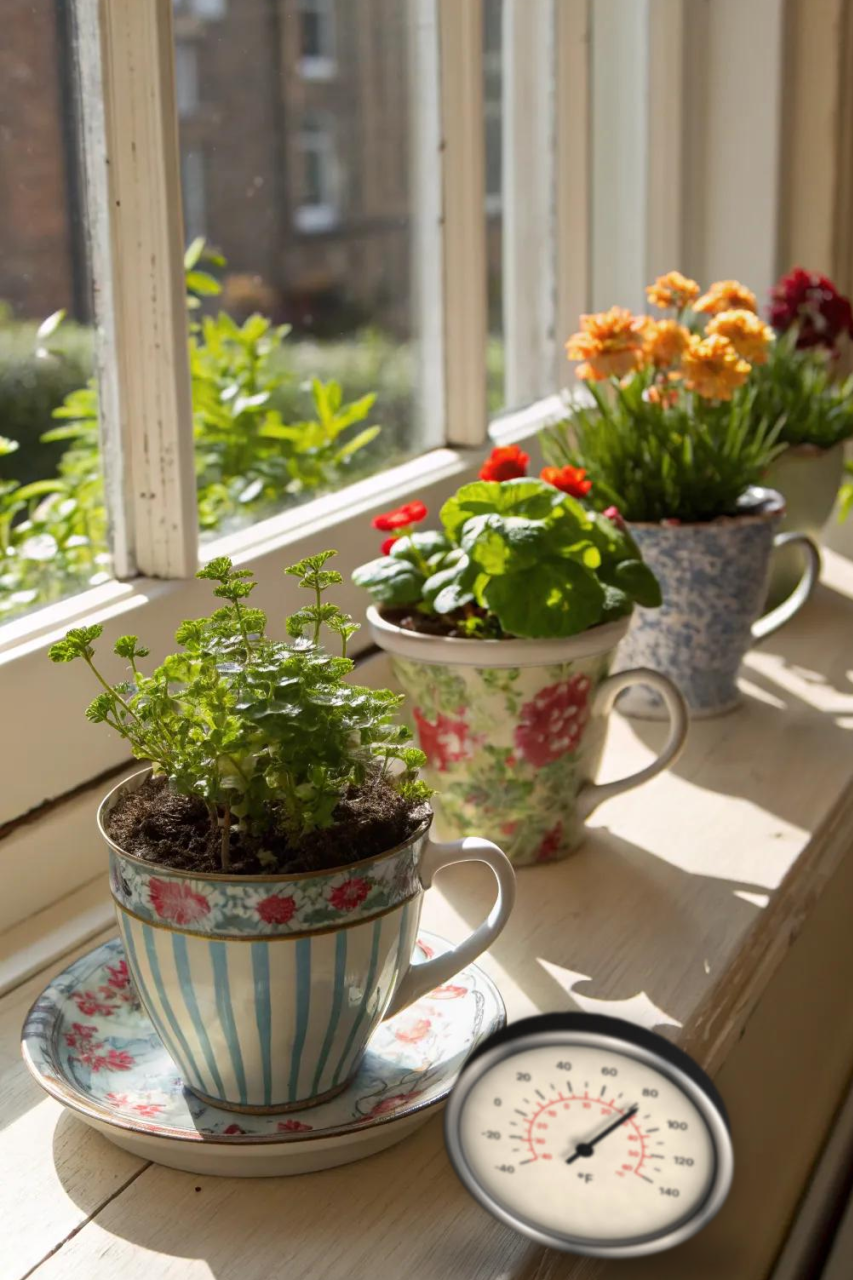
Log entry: 80 °F
